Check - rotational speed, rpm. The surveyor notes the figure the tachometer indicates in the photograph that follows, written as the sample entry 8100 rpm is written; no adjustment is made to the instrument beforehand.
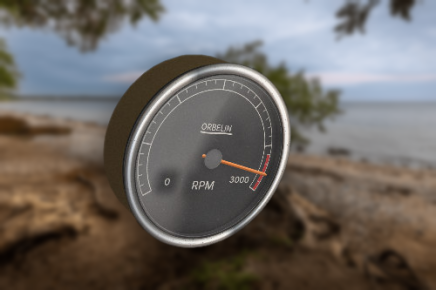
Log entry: 2800 rpm
